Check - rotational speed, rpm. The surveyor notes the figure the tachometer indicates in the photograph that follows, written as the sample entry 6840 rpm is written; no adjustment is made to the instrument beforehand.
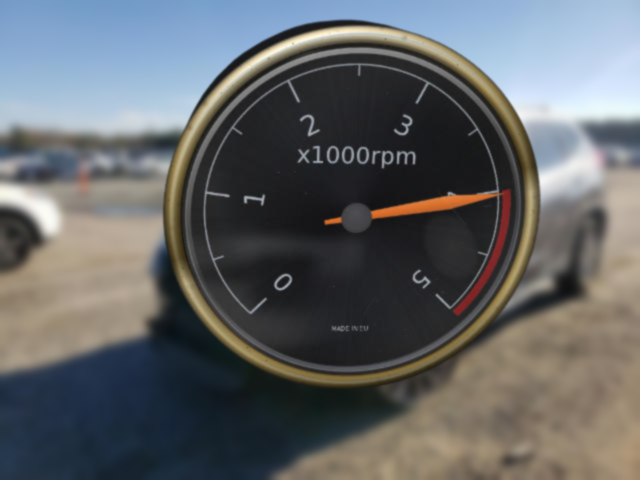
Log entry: 4000 rpm
